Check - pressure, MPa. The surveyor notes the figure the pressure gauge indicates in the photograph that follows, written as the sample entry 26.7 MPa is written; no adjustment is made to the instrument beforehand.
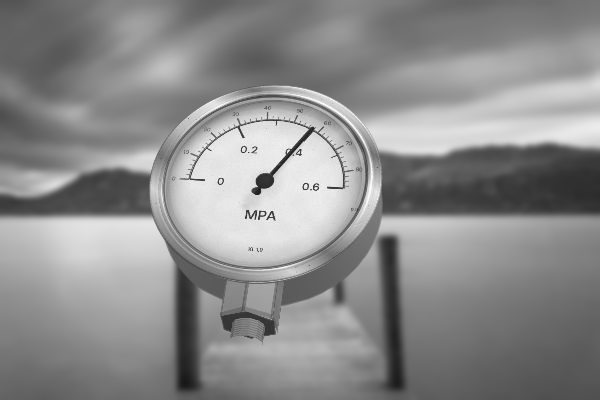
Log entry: 0.4 MPa
